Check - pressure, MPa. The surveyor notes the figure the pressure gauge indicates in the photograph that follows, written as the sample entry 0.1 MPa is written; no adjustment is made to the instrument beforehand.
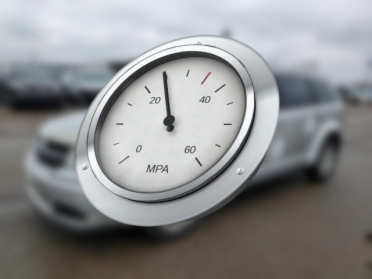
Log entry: 25 MPa
